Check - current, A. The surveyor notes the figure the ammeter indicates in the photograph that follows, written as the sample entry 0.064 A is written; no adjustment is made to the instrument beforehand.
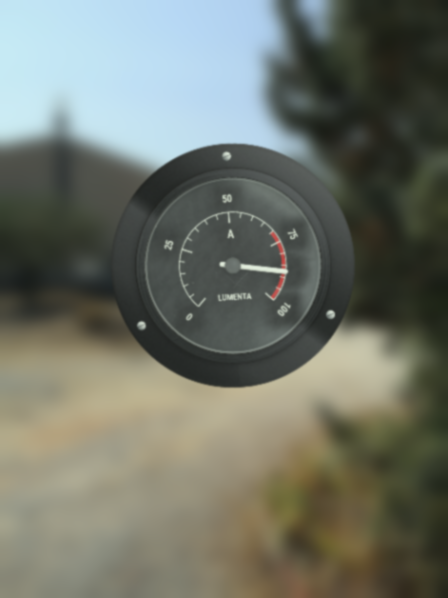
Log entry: 87.5 A
